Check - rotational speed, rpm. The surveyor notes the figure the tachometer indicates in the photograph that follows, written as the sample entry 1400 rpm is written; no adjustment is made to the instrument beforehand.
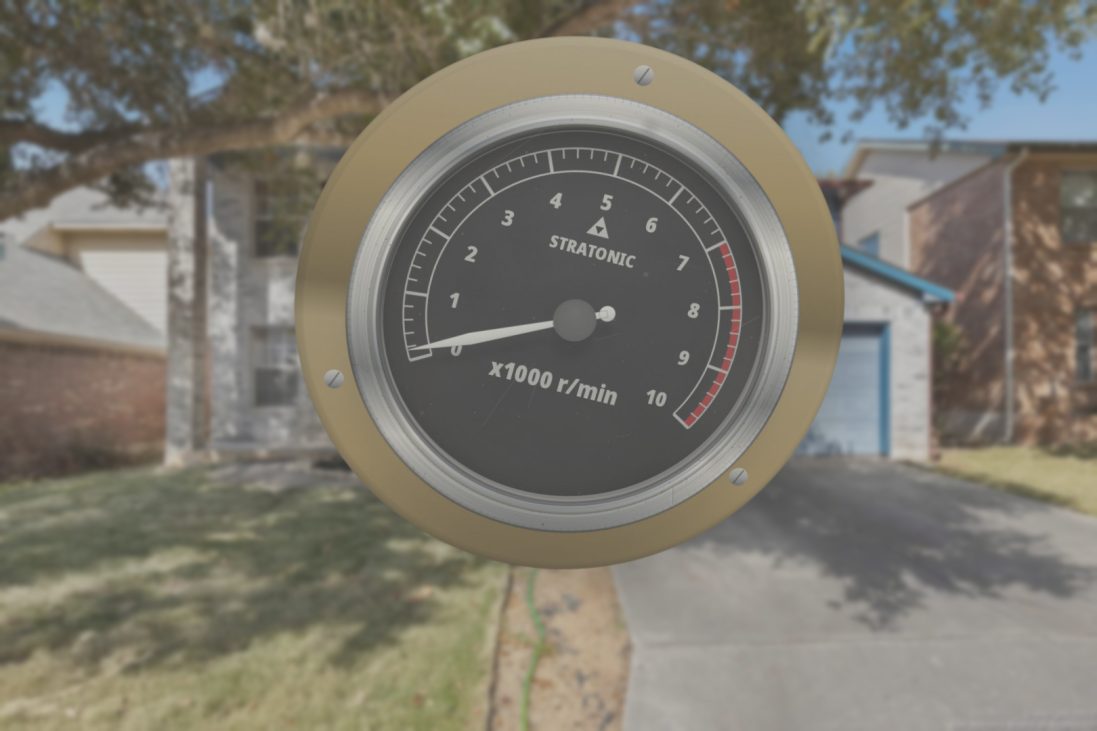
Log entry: 200 rpm
